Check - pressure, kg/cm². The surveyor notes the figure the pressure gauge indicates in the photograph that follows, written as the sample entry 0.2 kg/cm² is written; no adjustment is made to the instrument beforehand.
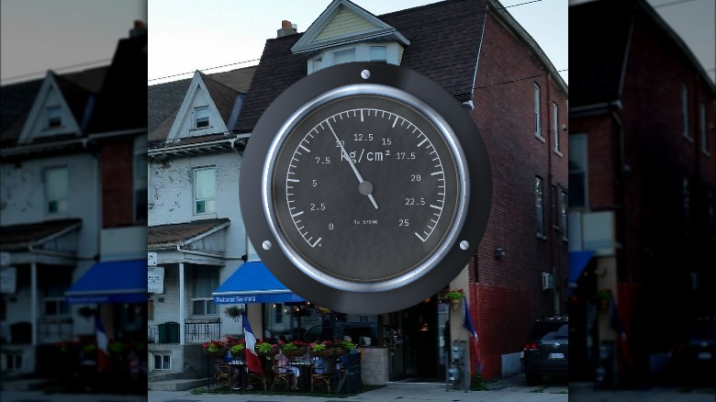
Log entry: 10 kg/cm²
